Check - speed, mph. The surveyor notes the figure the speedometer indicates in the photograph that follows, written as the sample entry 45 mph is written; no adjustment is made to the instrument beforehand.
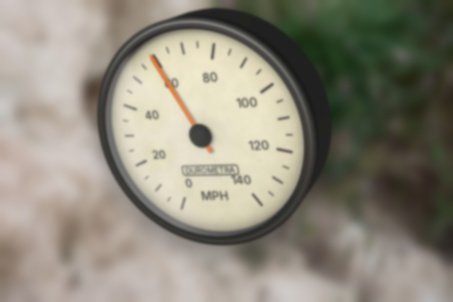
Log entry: 60 mph
